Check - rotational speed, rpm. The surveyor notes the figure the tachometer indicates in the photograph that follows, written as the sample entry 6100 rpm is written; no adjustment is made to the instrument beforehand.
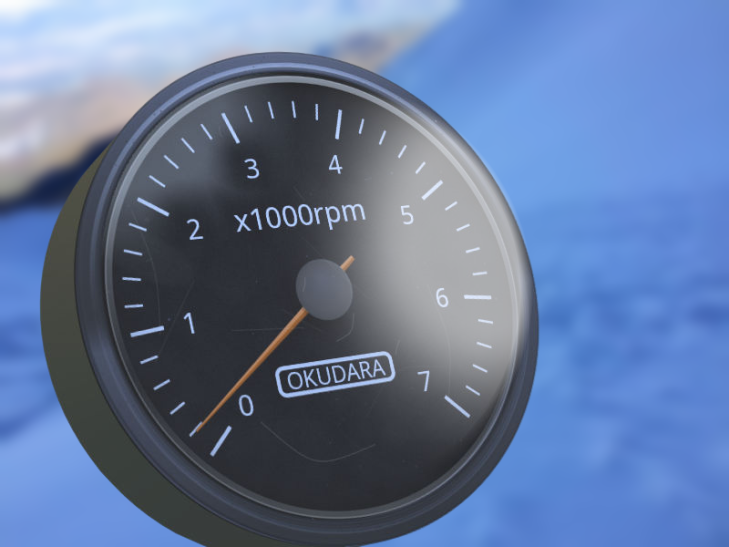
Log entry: 200 rpm
